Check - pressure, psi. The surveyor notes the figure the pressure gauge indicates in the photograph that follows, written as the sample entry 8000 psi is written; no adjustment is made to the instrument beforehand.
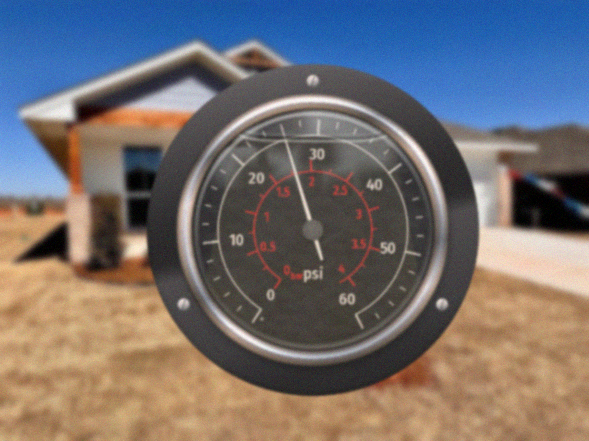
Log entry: 26 psi
